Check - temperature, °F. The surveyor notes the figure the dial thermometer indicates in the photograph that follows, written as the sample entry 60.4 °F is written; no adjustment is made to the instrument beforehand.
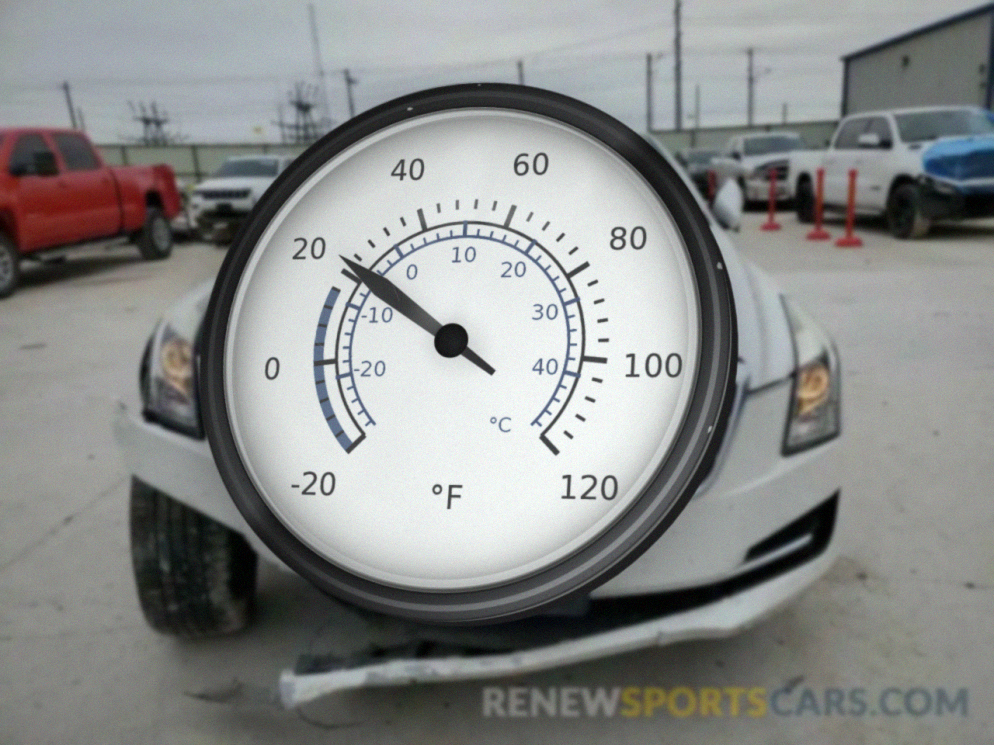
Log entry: 22 °F
